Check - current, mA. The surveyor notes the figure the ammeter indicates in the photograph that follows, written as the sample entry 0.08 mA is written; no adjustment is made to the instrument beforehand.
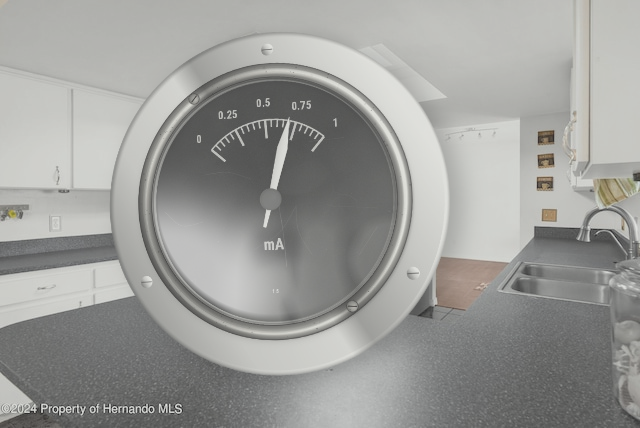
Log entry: 0.7 mA
